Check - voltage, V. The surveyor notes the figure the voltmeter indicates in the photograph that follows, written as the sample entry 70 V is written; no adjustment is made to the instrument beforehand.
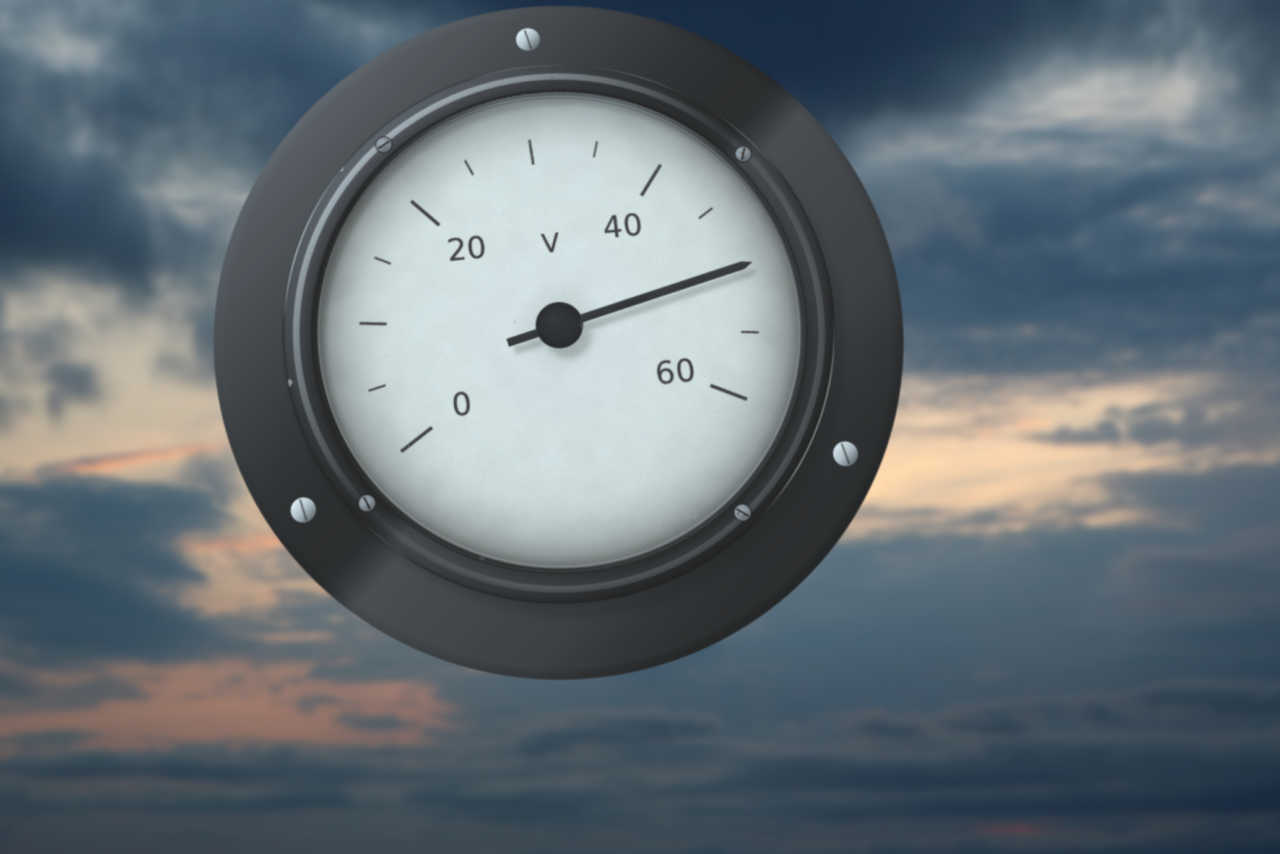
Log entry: 50 V
